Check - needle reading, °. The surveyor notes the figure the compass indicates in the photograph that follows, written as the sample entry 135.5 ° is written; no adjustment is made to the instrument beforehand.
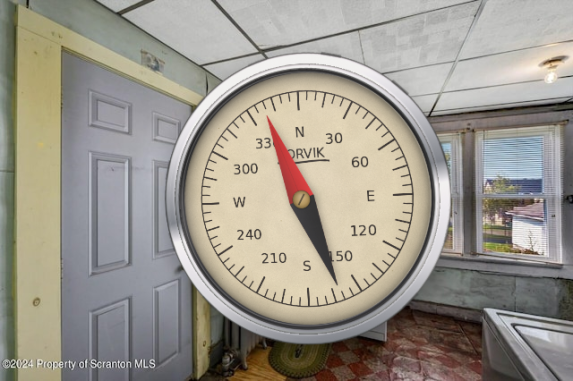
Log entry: 340 °
